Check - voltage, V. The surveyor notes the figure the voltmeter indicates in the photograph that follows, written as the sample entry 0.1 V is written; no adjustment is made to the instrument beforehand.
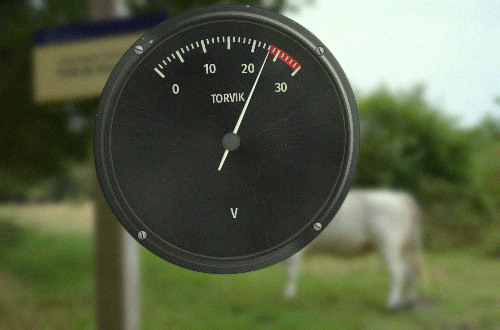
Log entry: 23 V
